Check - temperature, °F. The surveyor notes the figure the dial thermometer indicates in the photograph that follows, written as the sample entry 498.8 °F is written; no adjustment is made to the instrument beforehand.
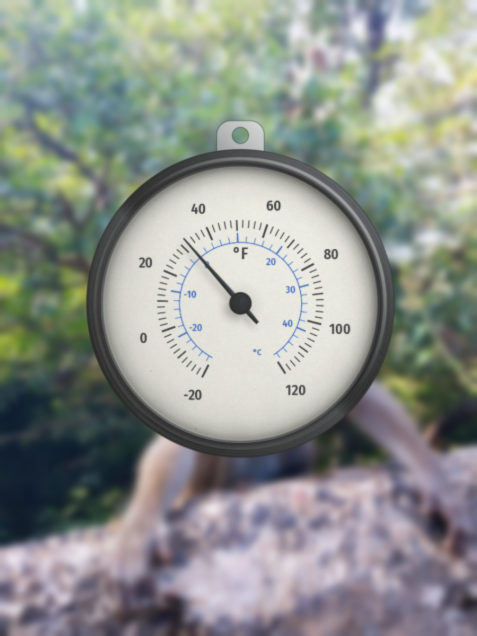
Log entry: 32 °F
